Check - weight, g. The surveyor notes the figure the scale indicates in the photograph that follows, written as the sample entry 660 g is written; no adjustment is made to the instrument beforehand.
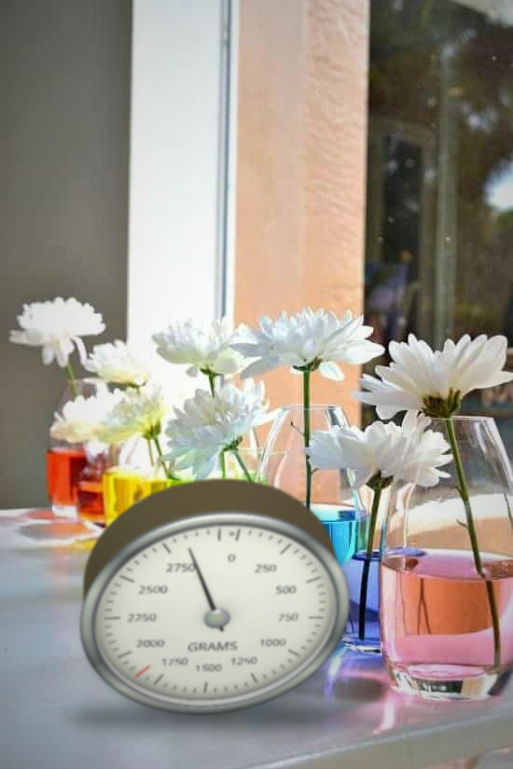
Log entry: 2850 g
